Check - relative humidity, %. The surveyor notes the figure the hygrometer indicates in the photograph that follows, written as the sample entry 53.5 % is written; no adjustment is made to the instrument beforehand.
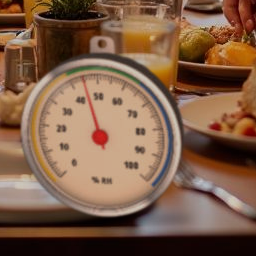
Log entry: 45 %
